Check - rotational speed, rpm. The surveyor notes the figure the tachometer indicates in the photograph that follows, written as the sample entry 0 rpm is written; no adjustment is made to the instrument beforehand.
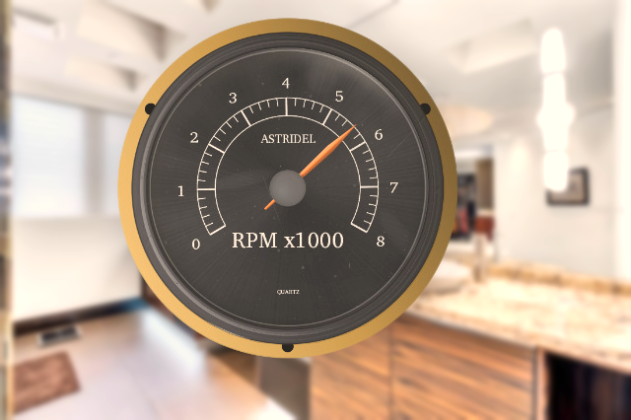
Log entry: 5600 rpm
